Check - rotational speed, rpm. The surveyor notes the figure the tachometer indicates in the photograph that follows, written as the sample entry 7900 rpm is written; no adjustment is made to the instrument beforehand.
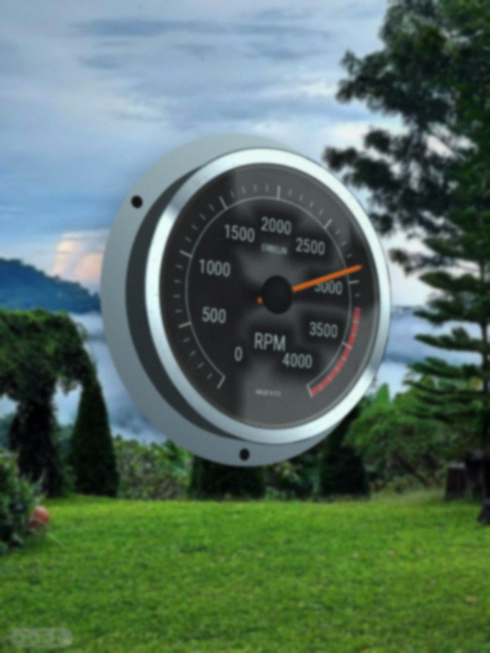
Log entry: 2900 rpm
